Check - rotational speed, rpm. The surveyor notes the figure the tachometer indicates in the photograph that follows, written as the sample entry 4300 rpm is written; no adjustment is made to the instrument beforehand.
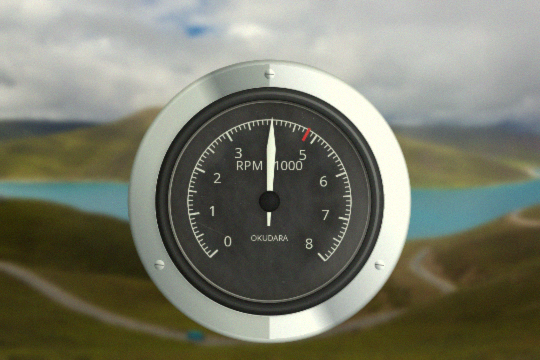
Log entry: 4000 rpm
